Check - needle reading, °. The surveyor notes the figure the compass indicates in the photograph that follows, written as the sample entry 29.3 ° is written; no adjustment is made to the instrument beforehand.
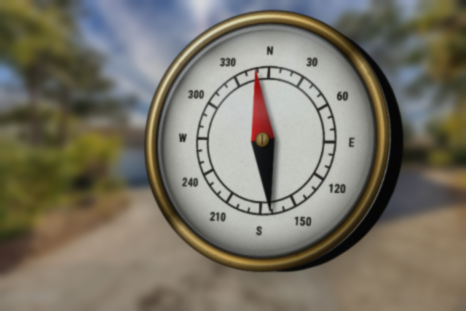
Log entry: 350 °
